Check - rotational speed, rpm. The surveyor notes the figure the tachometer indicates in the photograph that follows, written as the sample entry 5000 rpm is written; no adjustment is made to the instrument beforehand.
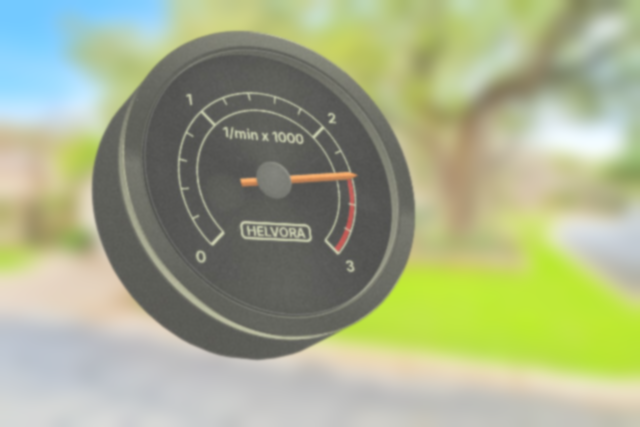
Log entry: 2400 rpm
